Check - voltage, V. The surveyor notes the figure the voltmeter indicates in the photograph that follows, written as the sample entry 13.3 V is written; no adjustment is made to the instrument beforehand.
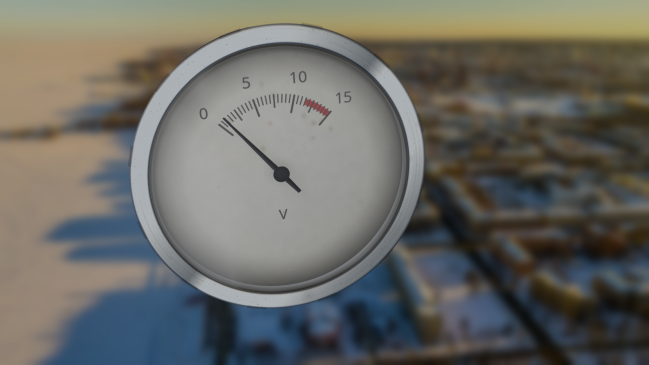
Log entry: 1 V
